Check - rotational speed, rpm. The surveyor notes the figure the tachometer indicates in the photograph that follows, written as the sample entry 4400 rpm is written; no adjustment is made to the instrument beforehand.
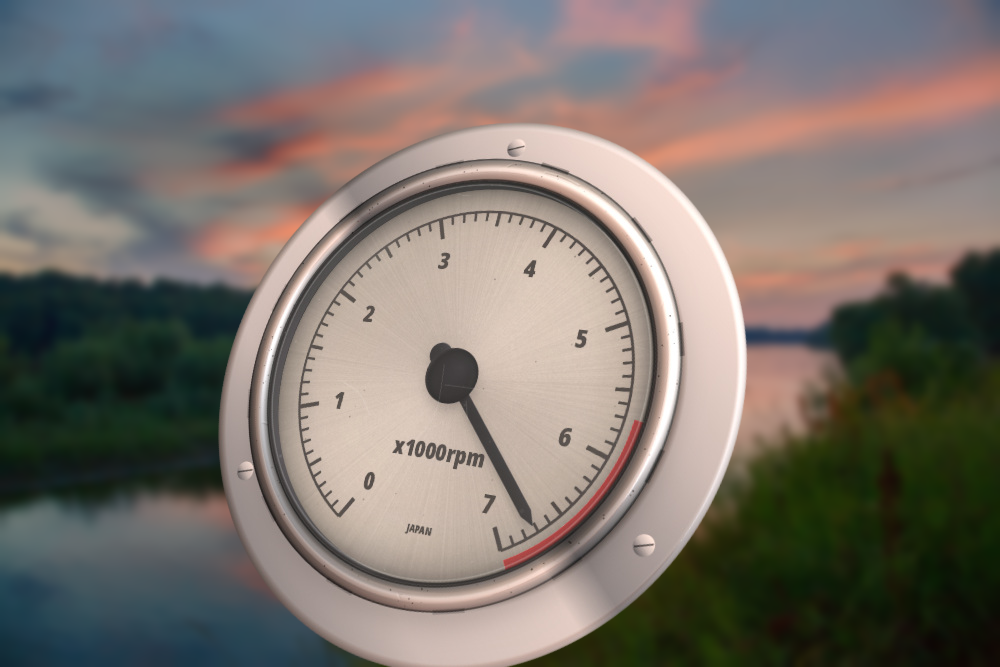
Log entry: 6700 rpm
